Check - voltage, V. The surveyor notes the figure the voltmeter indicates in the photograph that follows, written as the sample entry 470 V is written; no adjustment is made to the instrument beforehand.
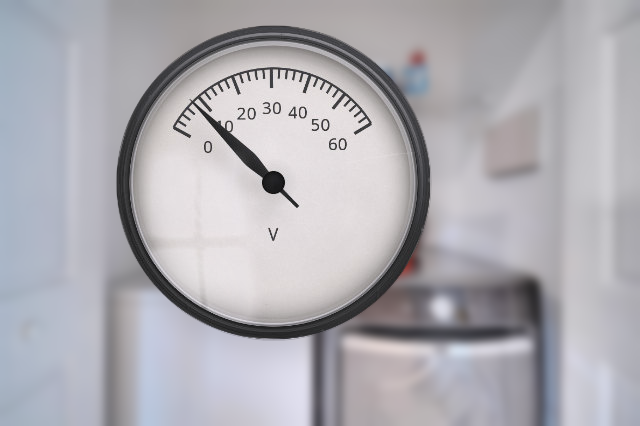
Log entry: 8 V
